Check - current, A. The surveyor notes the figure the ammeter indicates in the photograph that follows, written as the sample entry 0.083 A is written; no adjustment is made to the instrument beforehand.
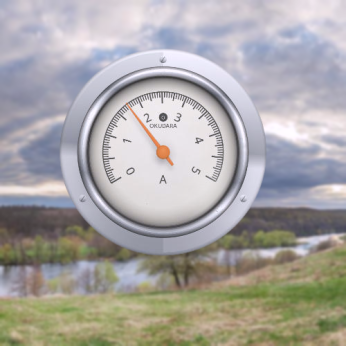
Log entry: 1.75 A
